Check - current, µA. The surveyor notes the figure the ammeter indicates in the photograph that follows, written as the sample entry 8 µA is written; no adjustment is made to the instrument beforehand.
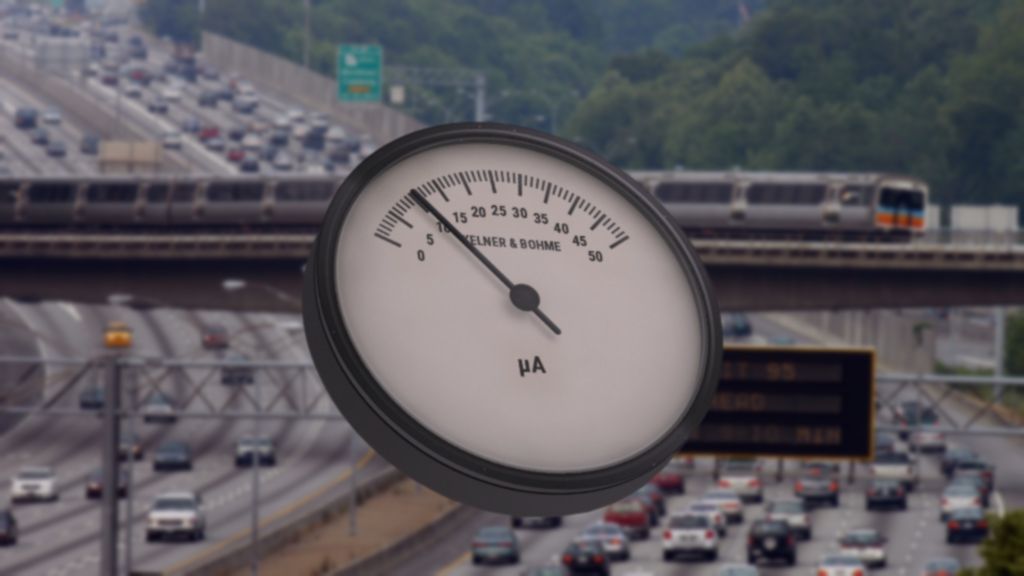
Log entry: 10 µA
